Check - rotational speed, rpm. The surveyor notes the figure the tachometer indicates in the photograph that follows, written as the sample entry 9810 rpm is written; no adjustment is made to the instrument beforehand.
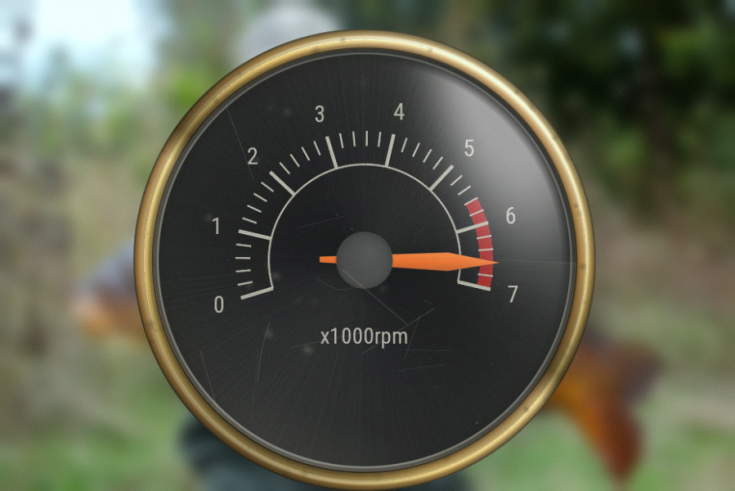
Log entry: 6600 rpm
